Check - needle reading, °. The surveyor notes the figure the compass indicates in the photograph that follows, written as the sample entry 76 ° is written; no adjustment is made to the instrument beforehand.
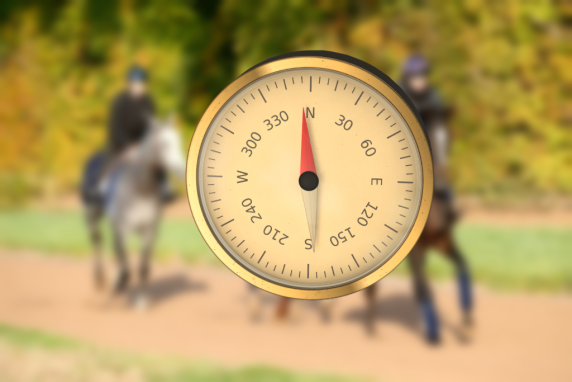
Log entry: 355 °
